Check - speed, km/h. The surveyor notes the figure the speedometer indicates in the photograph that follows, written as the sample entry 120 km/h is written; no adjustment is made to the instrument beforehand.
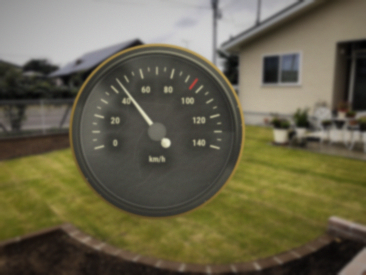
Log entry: 45 km/h
